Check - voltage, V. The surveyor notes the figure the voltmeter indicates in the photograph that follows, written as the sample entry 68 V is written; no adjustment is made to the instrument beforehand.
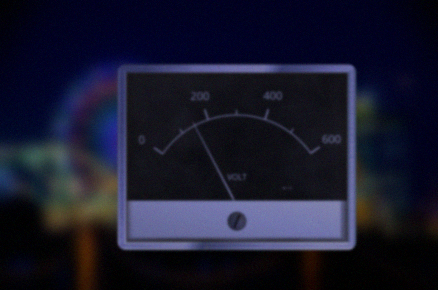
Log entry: 150 V
